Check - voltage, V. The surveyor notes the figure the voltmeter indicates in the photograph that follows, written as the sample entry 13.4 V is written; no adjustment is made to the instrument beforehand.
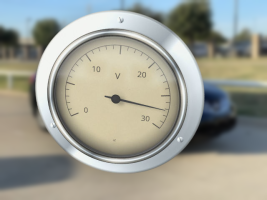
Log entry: 27 V
